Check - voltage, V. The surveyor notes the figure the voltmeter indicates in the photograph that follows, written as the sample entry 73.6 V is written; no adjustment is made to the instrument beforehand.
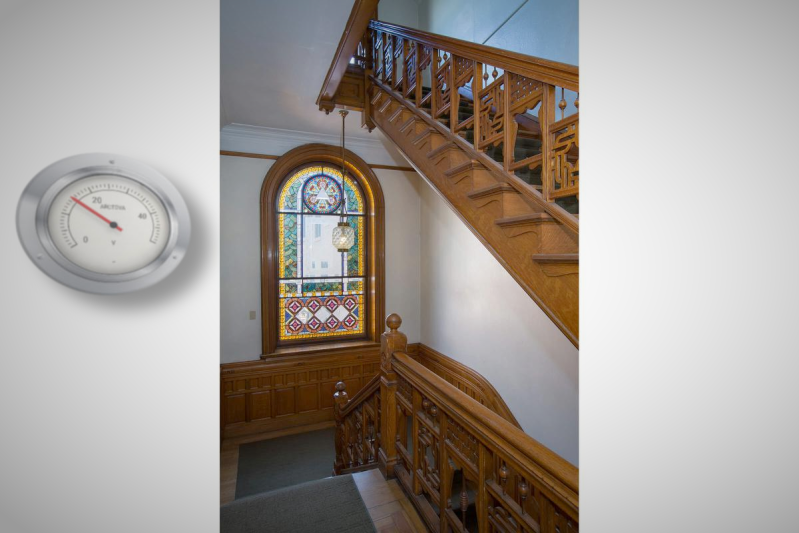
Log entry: 15 V
